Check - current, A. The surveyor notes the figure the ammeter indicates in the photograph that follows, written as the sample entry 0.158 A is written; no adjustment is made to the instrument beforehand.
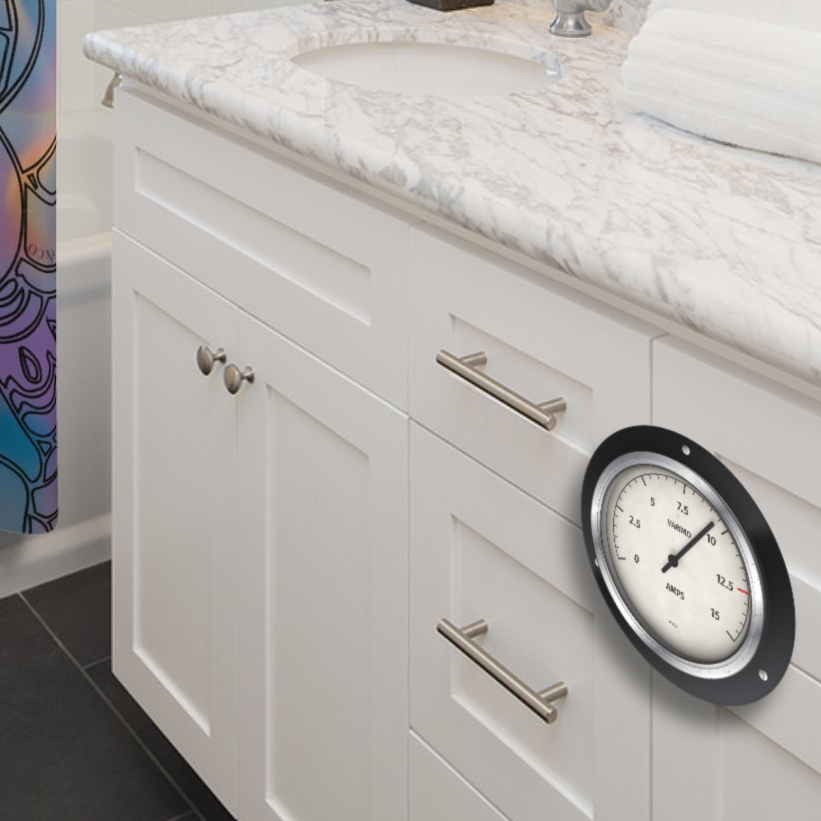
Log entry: 9.5 A
